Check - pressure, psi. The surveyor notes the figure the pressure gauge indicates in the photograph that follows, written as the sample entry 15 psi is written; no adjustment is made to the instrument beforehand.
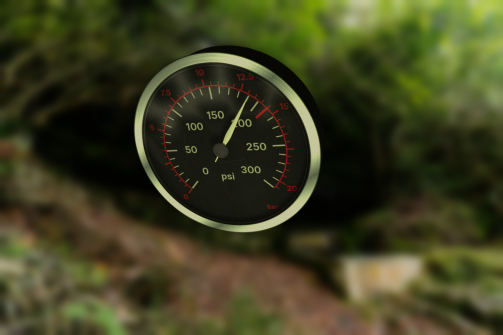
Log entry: 190 psi
